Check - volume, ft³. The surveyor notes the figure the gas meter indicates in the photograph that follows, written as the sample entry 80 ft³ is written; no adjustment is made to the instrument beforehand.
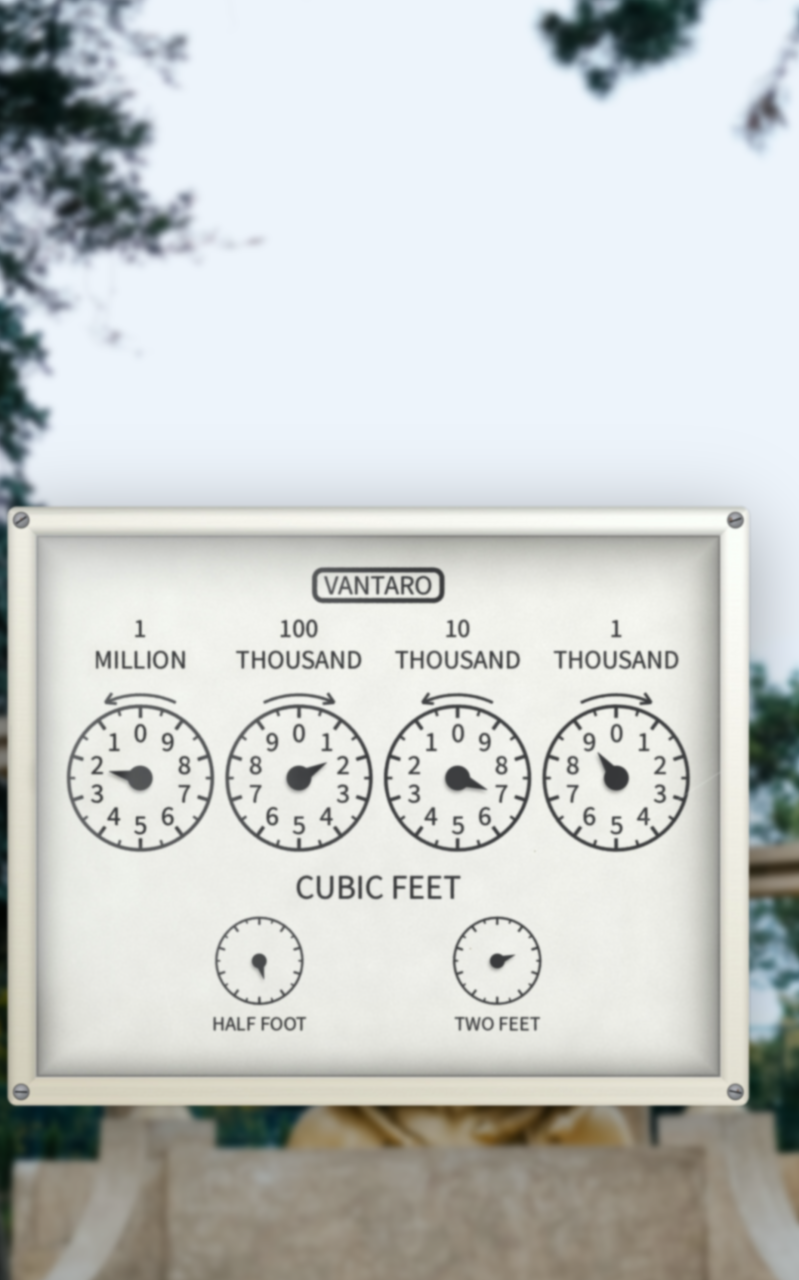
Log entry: 216900 ft³
